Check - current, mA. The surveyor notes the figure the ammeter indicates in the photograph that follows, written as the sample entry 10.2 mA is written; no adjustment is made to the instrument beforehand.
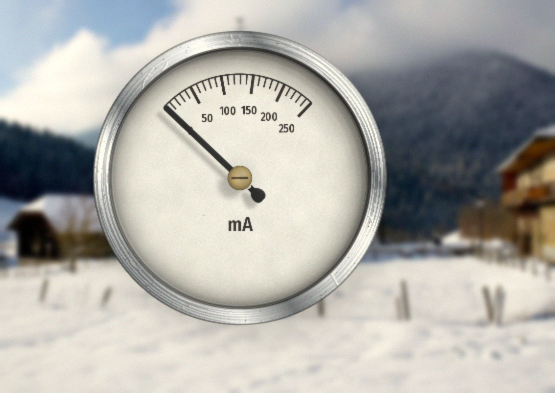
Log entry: 0 mA
